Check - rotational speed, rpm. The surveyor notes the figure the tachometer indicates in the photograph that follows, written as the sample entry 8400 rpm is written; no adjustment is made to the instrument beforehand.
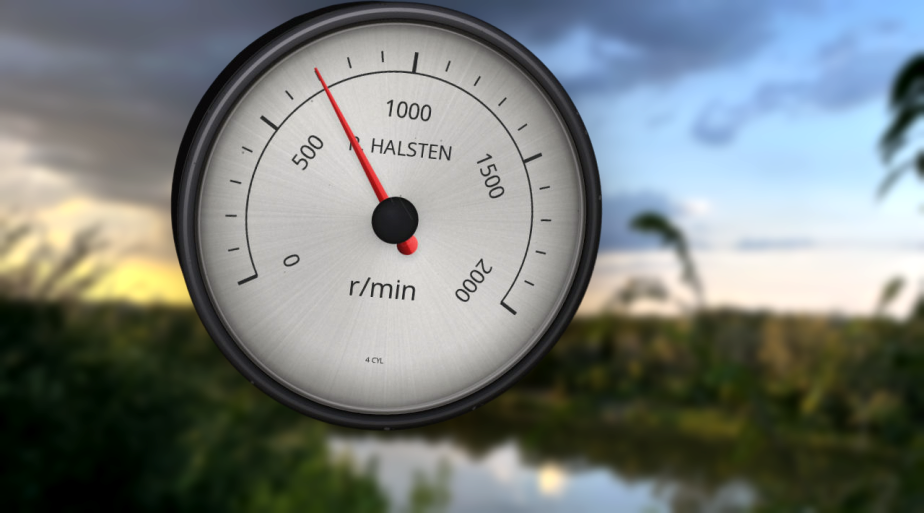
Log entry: 700 rpm
